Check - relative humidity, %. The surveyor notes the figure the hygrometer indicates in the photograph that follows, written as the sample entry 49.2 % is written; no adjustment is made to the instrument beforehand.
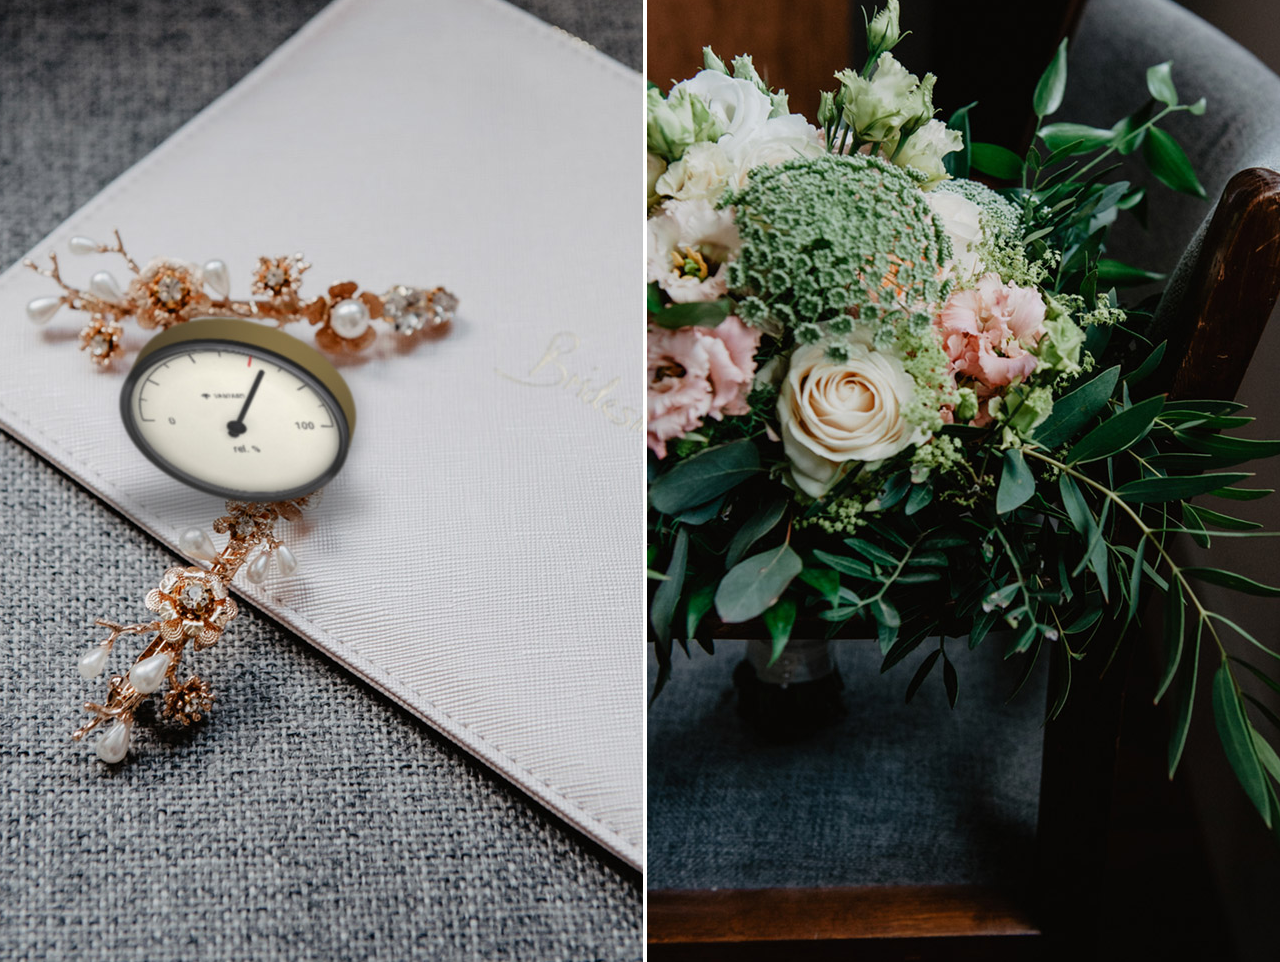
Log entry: 65 %
